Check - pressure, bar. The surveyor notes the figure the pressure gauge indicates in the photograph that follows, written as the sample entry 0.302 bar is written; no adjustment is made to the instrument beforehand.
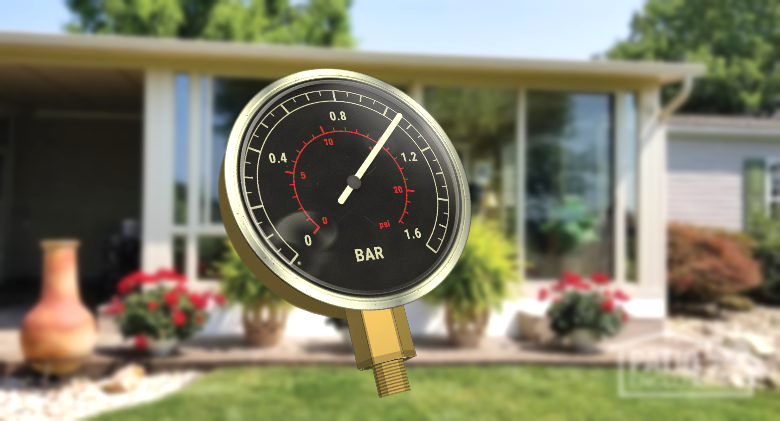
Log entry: 1.05 bar
